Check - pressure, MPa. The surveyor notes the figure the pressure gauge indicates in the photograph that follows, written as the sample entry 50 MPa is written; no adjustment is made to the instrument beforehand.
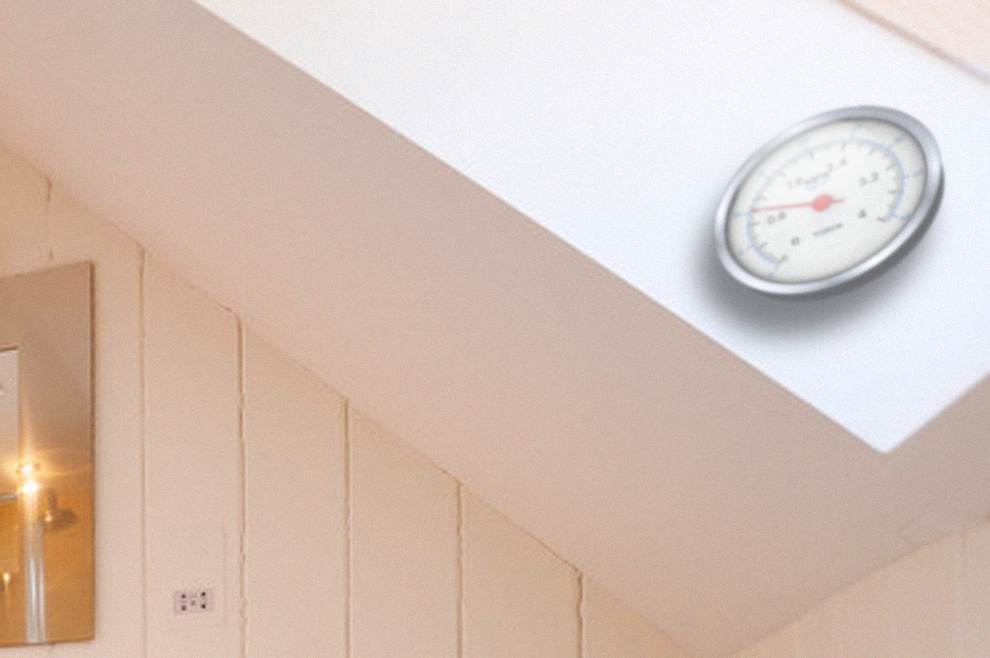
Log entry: 1 MPa
